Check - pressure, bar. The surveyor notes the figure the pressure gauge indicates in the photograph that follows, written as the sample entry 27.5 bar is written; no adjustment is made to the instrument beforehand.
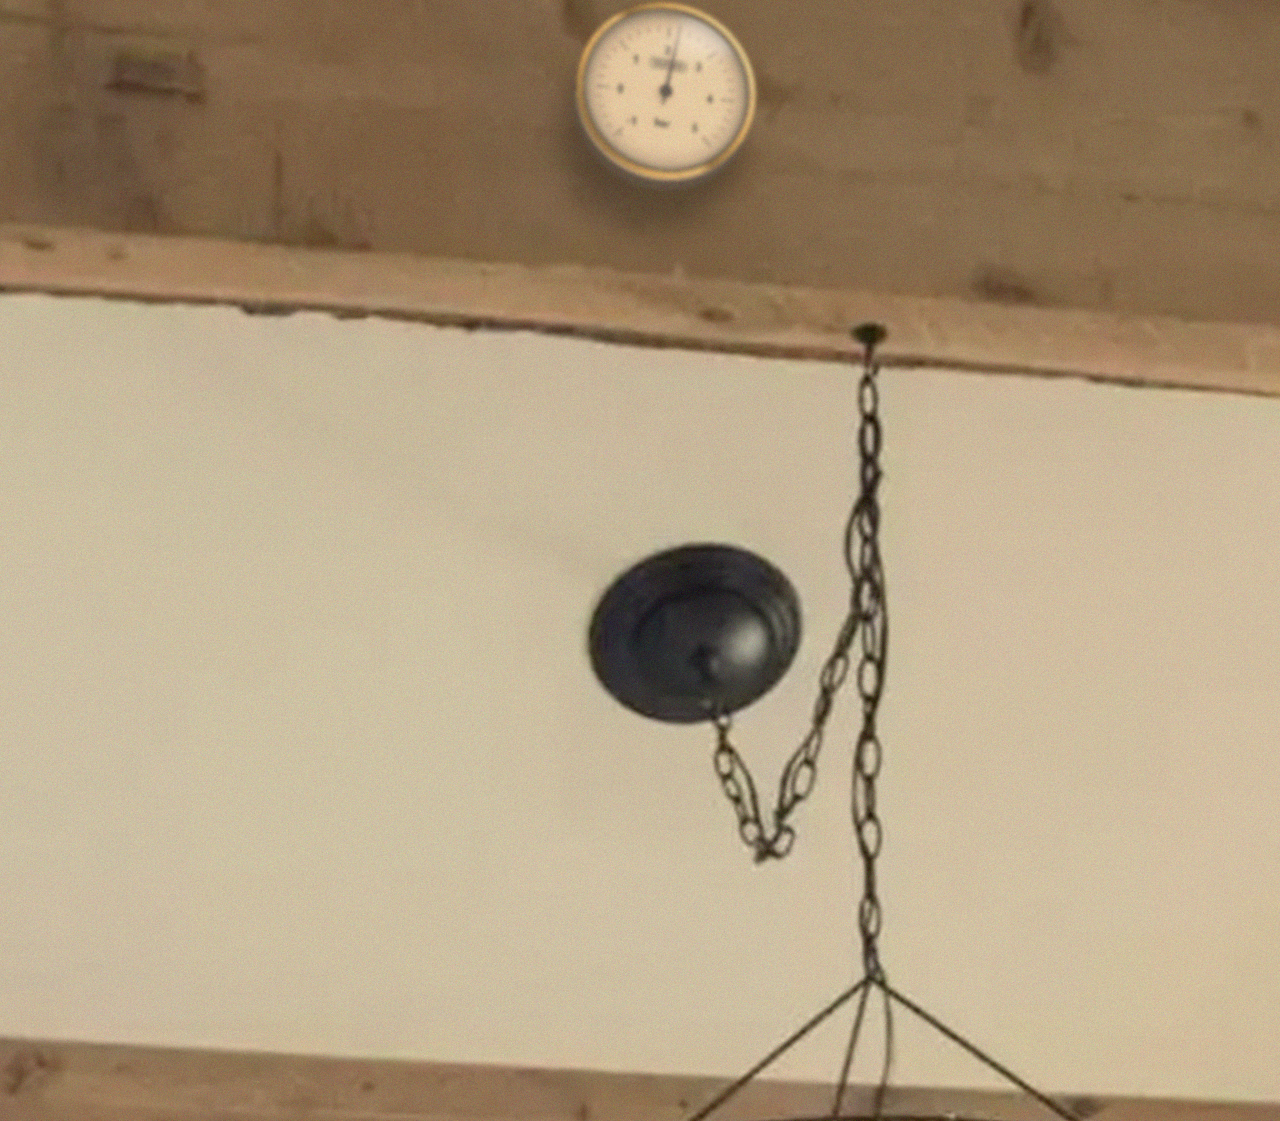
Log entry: 2.2 bar
